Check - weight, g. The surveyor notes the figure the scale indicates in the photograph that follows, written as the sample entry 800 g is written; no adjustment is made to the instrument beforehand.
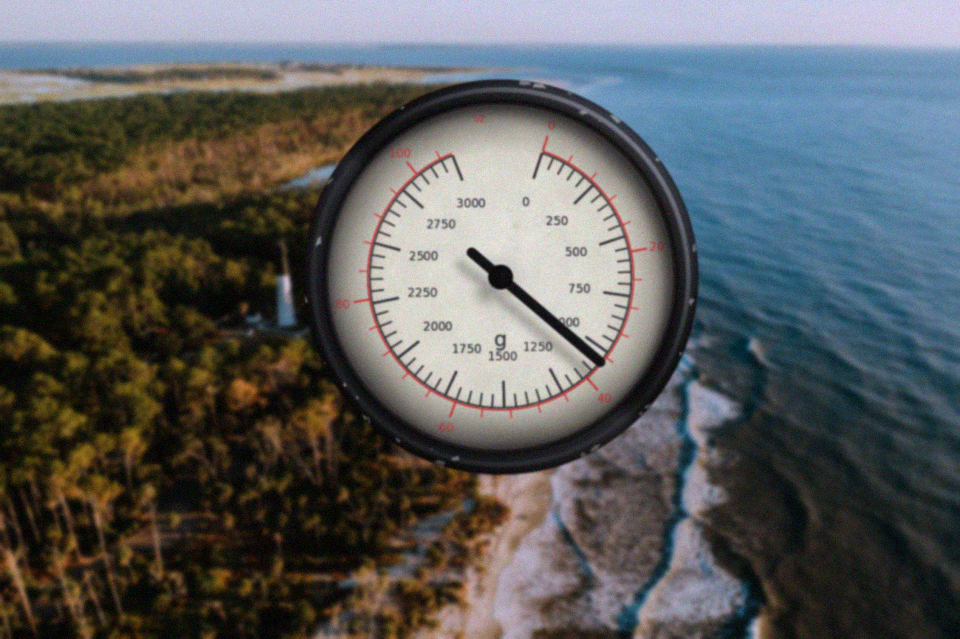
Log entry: 1050 g
